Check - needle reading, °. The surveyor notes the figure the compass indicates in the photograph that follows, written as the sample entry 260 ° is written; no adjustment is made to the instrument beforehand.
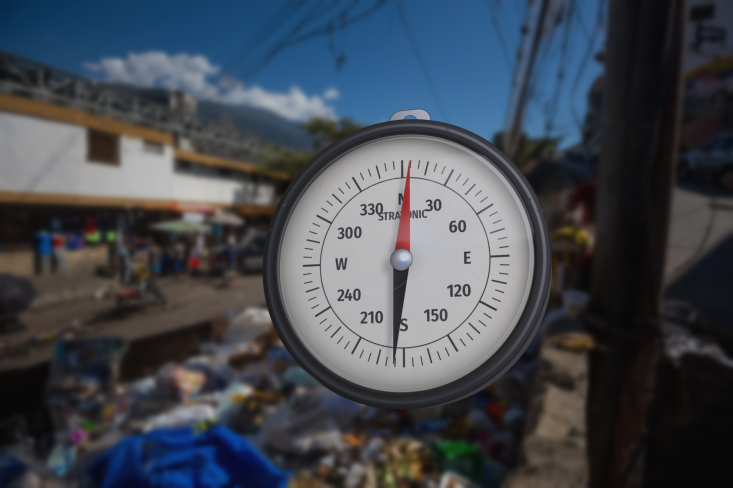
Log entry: 5 °
